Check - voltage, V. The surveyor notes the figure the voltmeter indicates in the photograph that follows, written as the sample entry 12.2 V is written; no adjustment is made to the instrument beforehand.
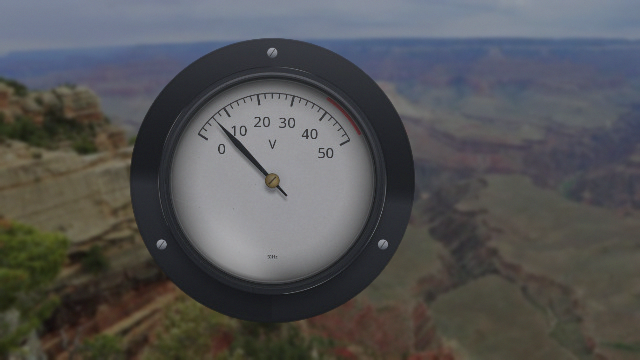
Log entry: 6 V
